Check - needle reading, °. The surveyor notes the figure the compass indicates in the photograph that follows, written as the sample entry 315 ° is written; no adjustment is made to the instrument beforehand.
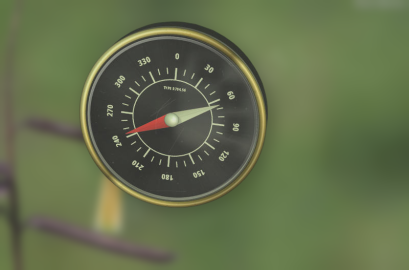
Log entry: 245 °
